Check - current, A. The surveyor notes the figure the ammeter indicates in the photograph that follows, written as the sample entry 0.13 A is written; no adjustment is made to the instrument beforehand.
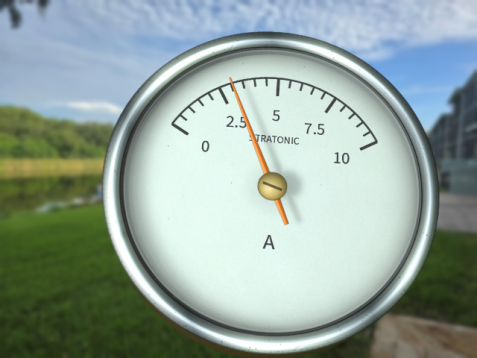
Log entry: 3 A
